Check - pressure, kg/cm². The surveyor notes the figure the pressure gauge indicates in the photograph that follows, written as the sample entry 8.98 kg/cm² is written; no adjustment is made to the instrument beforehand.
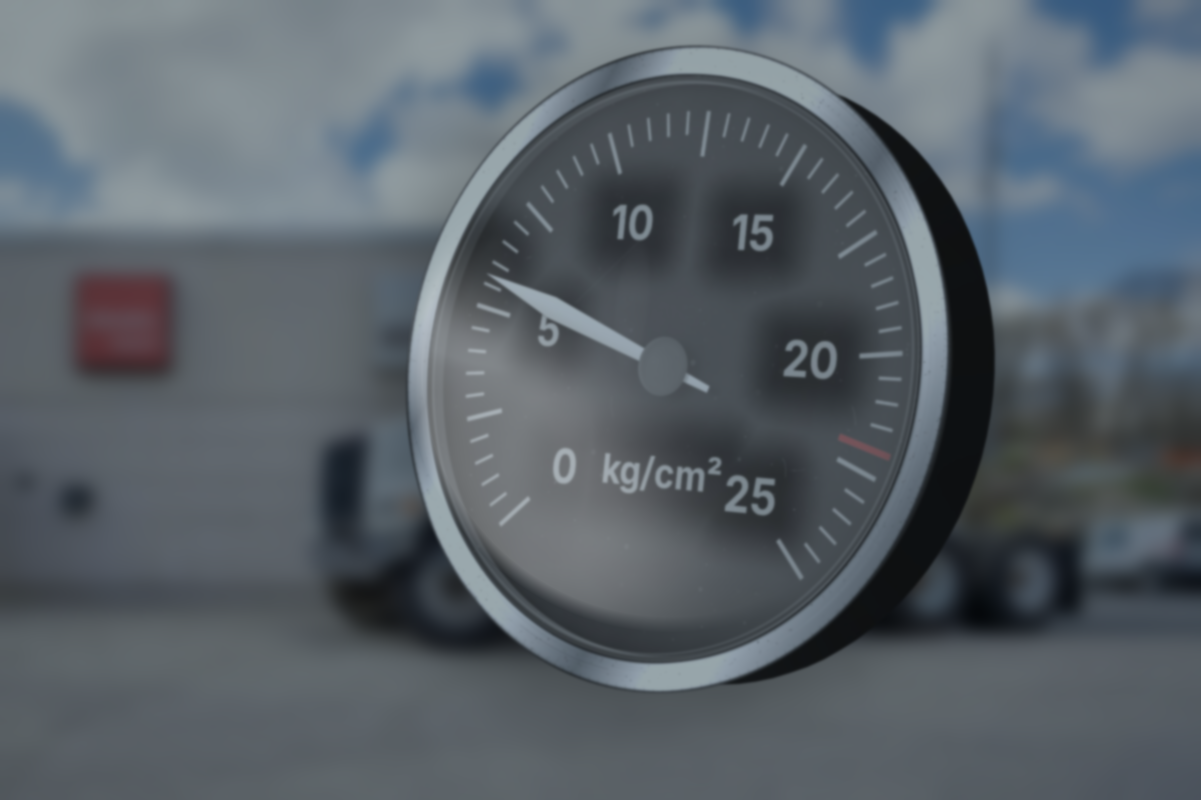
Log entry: 5.75 kg/cm²
